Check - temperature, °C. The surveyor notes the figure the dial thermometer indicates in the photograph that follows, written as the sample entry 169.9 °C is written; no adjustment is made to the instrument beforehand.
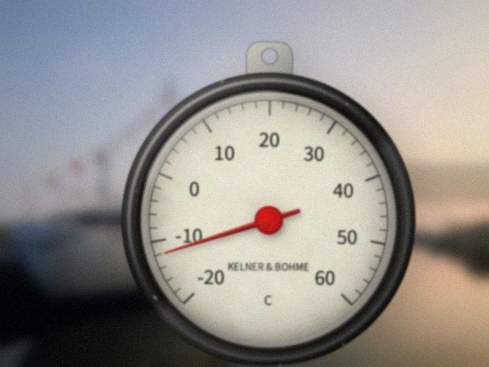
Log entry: -12 °C
